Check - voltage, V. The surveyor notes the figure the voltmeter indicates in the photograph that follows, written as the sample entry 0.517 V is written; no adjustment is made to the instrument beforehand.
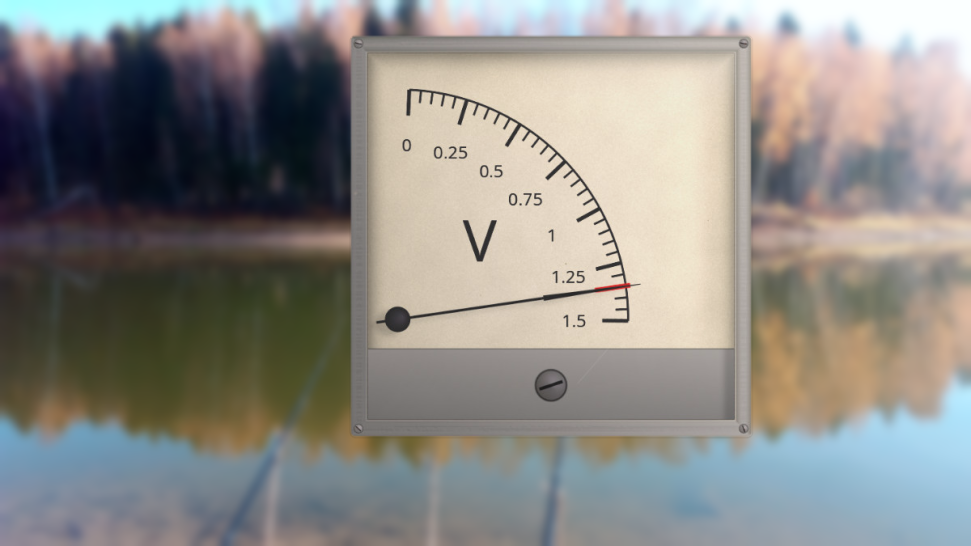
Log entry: 1.35 V
